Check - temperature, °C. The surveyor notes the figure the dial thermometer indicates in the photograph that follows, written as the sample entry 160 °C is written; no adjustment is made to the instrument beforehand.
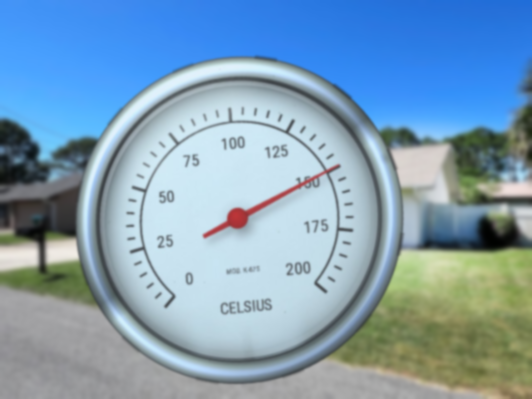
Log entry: 150 °C
